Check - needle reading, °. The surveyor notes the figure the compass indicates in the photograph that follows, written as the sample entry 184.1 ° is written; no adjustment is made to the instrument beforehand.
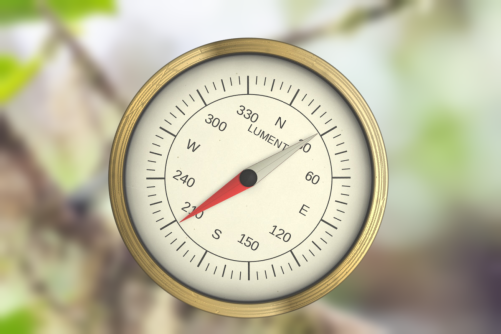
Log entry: 207.5 °
